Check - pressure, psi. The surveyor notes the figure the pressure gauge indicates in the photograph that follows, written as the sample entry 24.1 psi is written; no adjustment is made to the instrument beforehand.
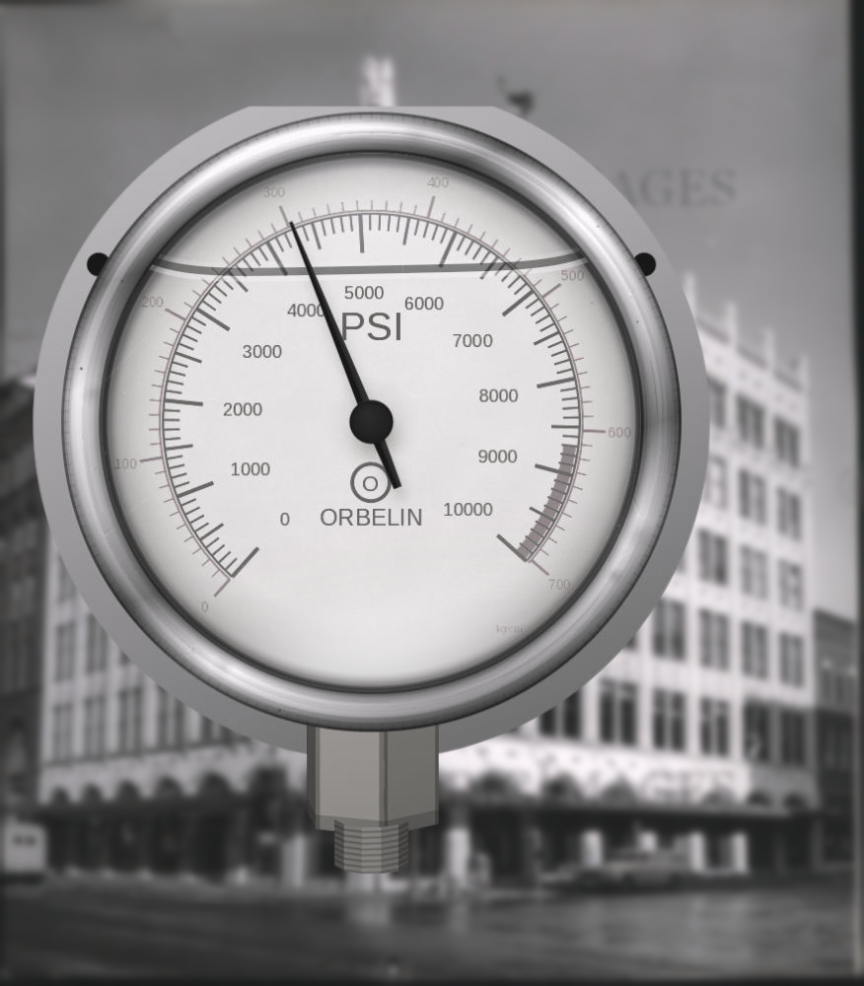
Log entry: 4300 psi
